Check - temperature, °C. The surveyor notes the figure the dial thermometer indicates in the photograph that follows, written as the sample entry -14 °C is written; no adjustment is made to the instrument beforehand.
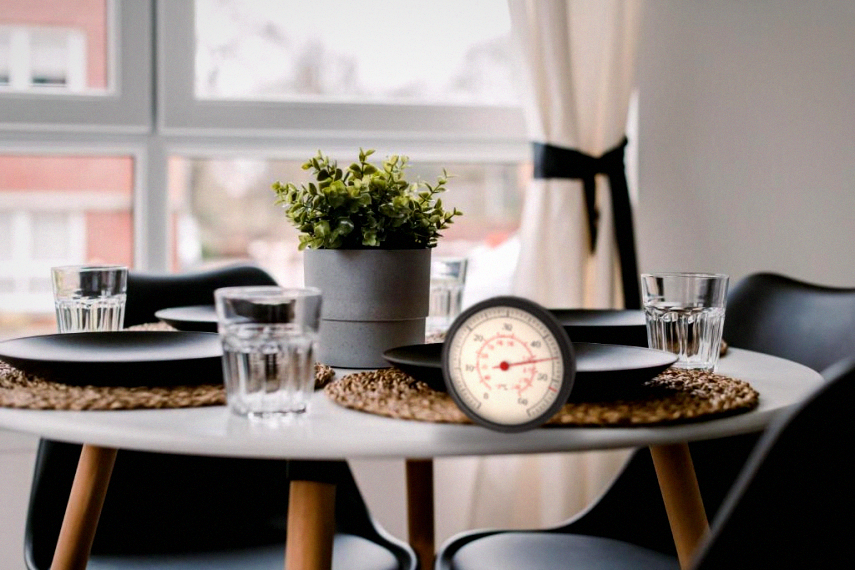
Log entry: 45 °C
